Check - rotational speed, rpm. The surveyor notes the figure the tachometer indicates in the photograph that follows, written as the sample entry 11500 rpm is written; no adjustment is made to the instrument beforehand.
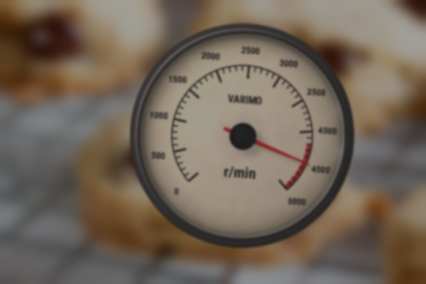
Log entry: 4500 rpm
